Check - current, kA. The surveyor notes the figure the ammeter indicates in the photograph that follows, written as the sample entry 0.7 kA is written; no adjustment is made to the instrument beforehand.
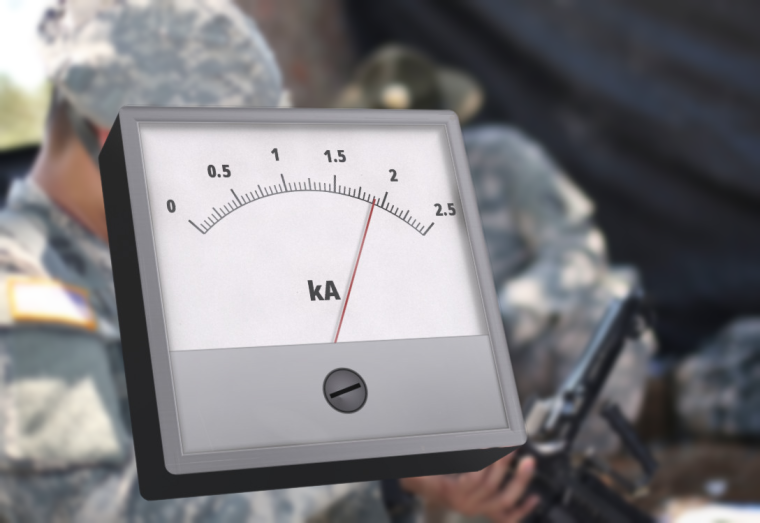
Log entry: 1.9 kA
